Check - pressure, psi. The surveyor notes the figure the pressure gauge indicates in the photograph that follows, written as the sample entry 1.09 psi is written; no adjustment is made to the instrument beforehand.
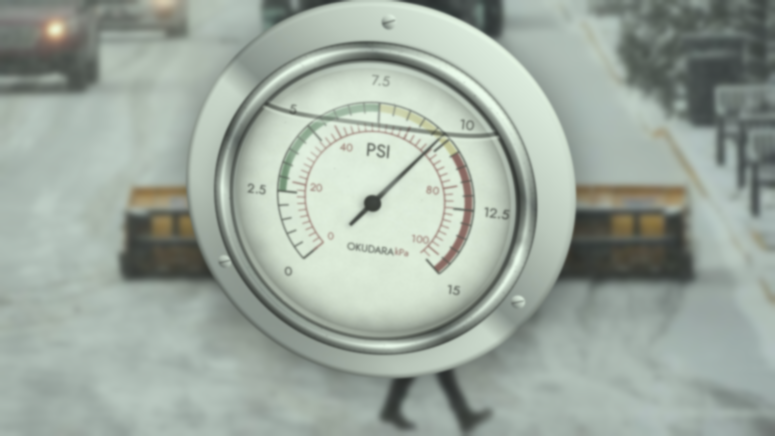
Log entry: 9.75 psi
